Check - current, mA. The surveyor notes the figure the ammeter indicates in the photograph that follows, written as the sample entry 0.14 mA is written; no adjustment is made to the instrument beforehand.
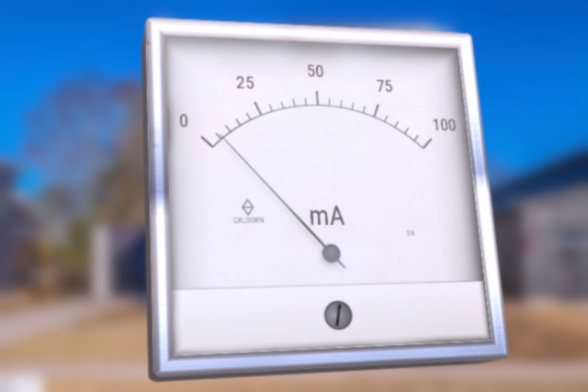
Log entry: 5 mA
